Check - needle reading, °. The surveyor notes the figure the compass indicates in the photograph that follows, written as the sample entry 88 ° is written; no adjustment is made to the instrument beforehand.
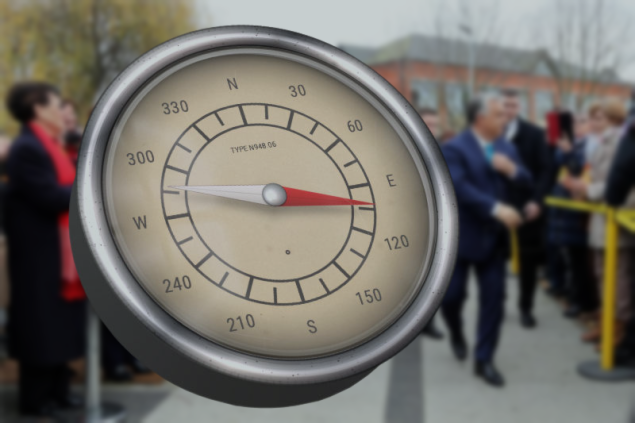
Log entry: 105 °
